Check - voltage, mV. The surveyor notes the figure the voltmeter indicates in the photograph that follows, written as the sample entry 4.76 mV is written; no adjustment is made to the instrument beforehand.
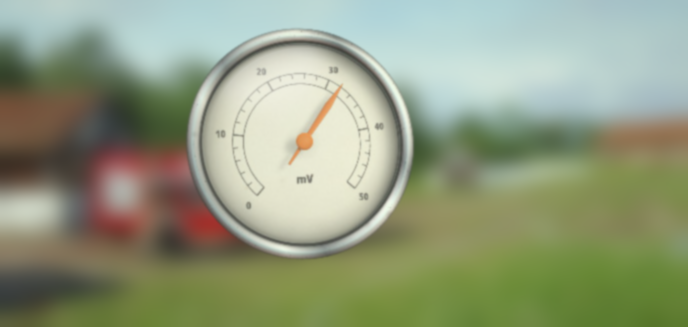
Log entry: 32 mV
